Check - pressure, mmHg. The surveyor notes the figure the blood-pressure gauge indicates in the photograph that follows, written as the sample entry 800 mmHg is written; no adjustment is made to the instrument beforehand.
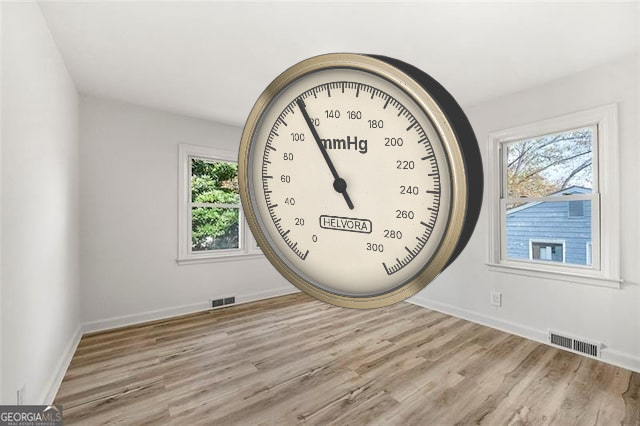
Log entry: 120 mmHg
